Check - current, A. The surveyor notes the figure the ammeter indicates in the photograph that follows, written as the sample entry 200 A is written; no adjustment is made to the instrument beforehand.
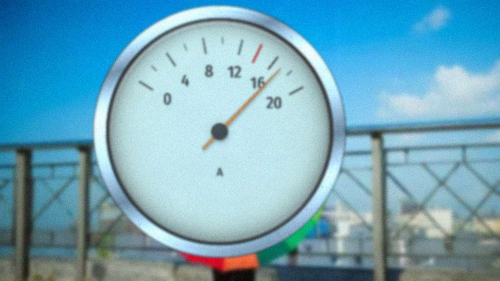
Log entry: 17 A
